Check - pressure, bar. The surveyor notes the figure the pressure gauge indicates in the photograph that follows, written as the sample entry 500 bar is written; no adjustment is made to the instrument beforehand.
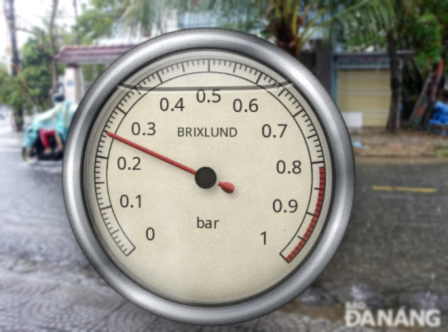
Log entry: 0.25 bar
